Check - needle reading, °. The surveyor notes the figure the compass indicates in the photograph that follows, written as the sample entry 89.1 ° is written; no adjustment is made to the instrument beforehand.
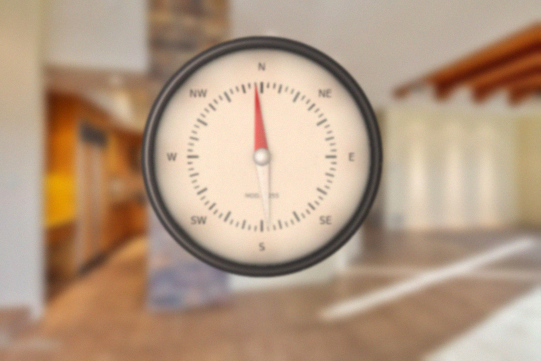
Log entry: 355 °
